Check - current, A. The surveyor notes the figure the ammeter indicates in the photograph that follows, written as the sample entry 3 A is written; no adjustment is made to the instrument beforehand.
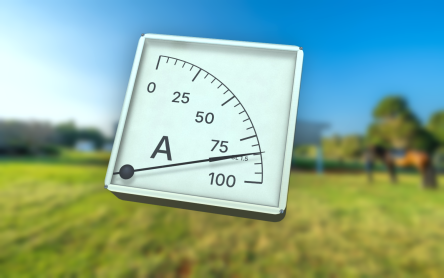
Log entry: 85 A
